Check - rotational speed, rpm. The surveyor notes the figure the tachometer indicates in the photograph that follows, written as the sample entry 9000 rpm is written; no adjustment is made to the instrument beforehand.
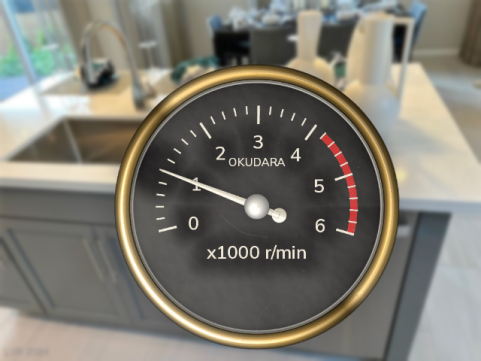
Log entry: 1000 rpm
